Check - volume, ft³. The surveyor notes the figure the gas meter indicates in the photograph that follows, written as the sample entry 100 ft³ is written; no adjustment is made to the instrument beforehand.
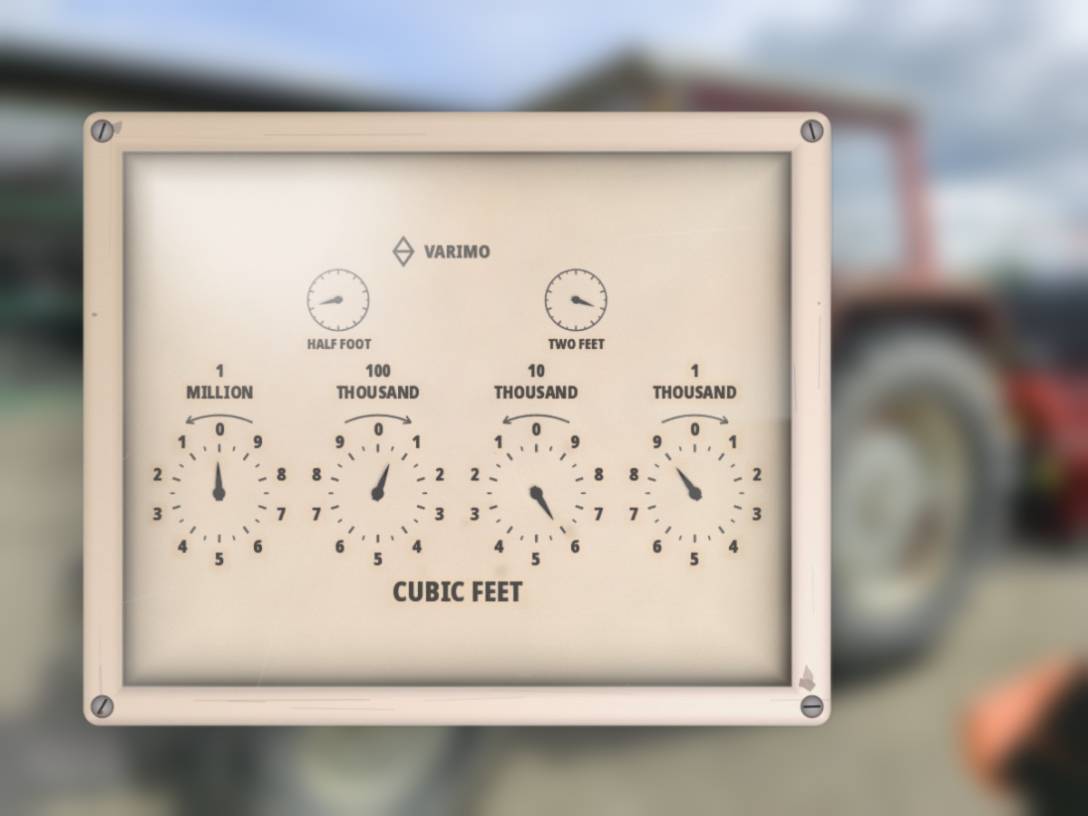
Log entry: 5900 ft³
